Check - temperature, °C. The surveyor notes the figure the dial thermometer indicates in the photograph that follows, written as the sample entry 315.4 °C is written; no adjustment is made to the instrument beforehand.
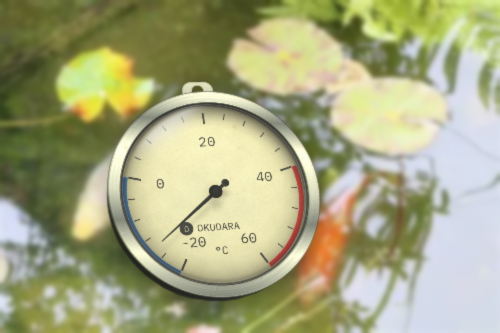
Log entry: -14 °C
